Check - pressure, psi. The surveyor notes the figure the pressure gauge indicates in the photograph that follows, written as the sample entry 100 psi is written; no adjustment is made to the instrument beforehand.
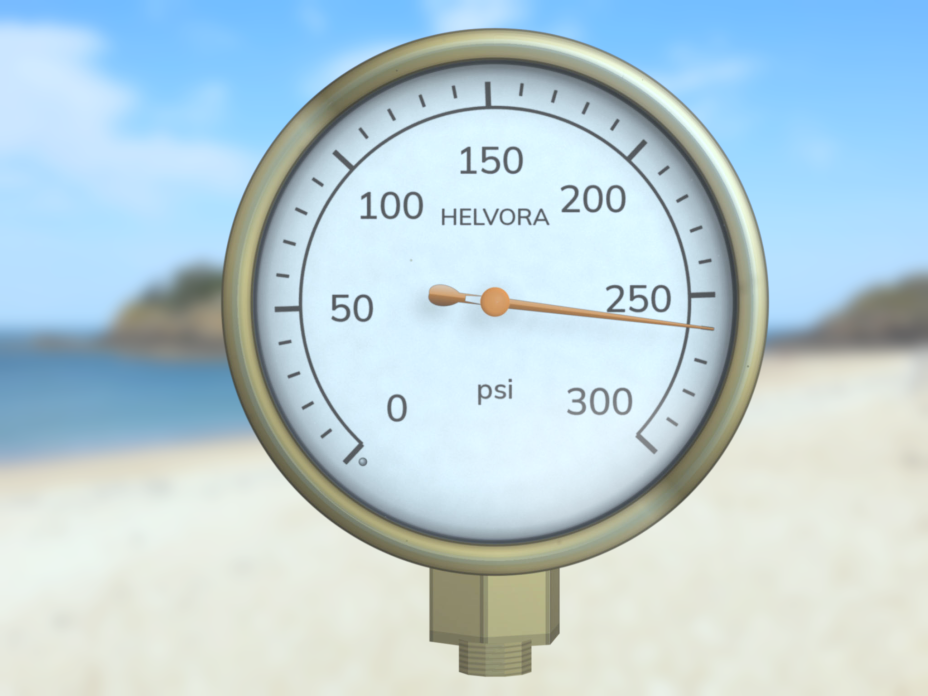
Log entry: 260 psi
